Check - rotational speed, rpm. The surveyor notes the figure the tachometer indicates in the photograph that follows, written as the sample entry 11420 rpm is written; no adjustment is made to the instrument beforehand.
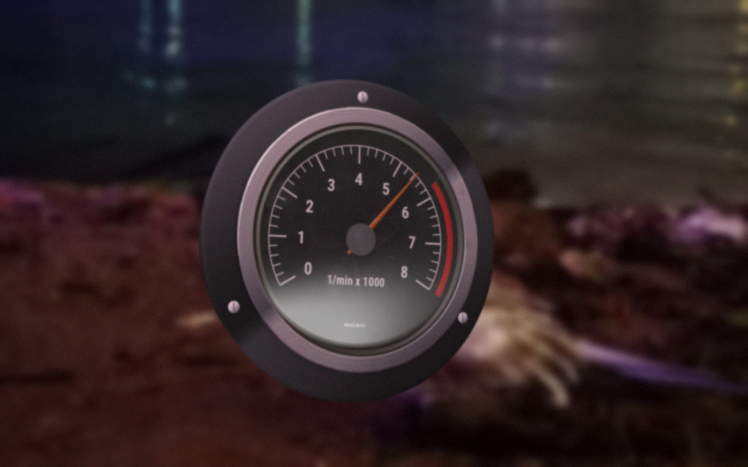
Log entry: 5400 rpm
